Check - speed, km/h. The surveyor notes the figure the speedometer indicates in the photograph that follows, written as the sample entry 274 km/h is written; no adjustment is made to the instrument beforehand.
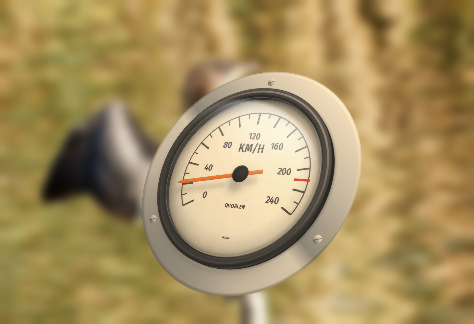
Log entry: 20 km/h
